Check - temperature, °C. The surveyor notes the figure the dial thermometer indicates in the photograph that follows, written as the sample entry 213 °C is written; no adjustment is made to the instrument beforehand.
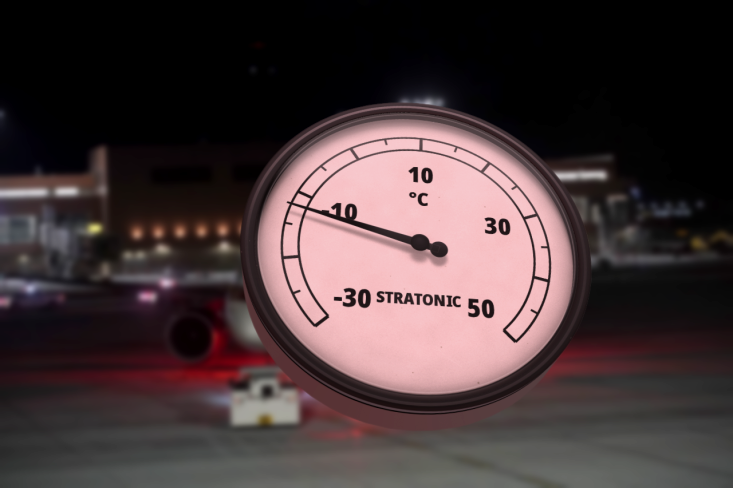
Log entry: -12.5 °C
